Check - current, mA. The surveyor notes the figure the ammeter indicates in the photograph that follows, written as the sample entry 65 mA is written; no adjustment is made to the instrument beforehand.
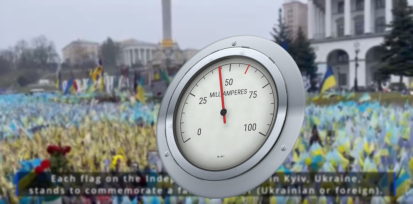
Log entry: 45 mA
